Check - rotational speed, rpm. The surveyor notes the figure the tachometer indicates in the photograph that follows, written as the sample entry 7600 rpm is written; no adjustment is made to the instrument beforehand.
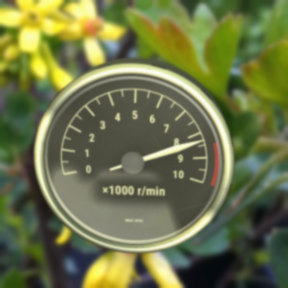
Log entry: 8250 rpm
